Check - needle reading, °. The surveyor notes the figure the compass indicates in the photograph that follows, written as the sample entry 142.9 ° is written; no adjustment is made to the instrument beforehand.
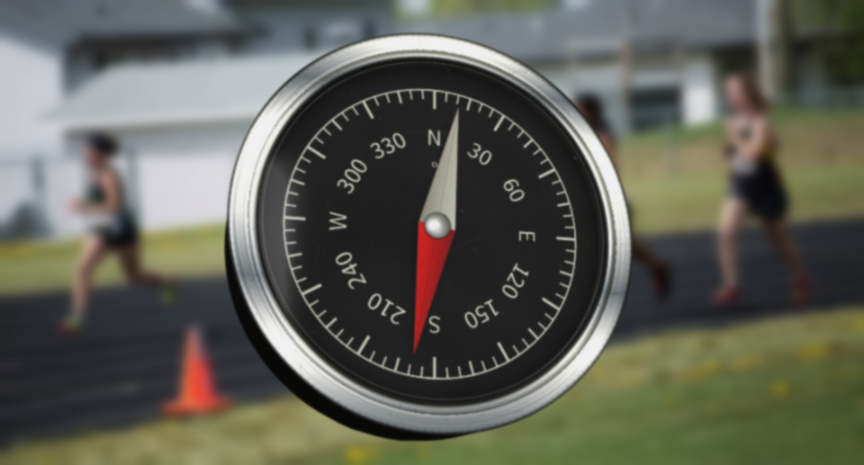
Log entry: 190 °
